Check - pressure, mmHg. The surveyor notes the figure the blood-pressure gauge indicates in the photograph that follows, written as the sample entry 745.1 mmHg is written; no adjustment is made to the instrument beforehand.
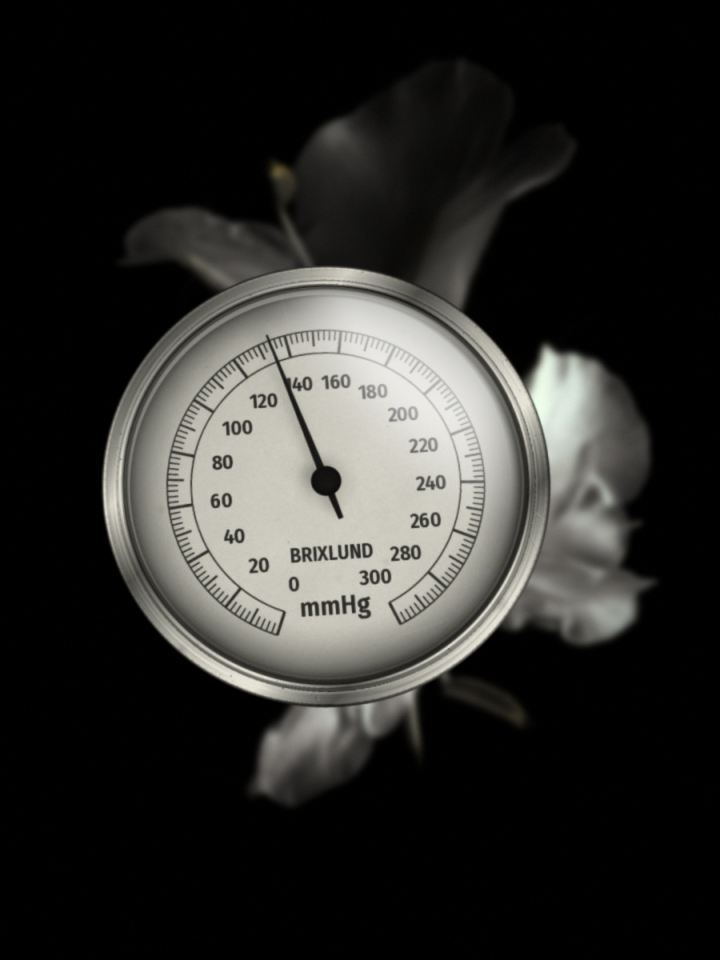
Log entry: 134 mmHg
